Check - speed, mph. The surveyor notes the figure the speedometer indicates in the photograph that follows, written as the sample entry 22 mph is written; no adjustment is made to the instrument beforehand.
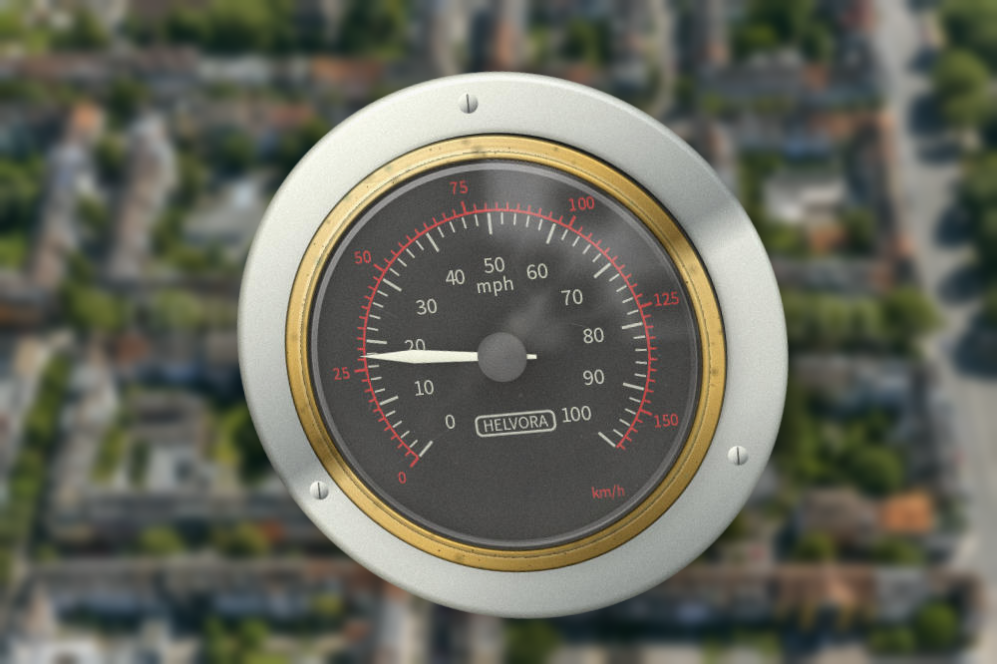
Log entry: 18 mph
